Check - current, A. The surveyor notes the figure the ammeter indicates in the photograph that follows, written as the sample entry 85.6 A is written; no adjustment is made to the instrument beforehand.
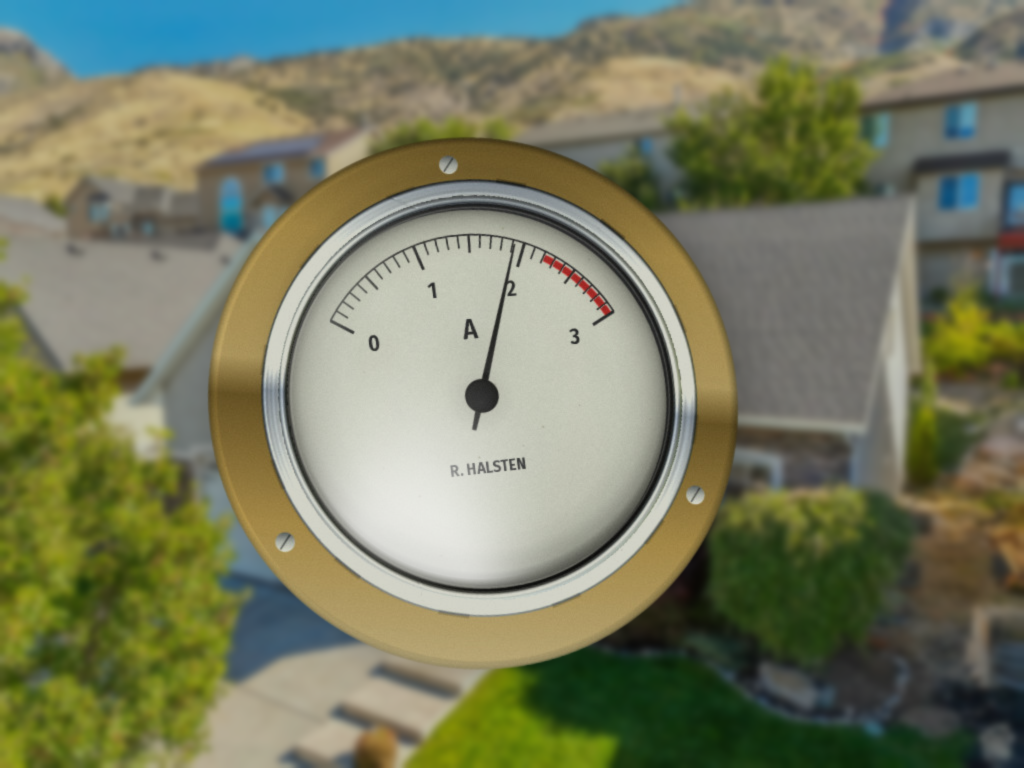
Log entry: 1.9 A
